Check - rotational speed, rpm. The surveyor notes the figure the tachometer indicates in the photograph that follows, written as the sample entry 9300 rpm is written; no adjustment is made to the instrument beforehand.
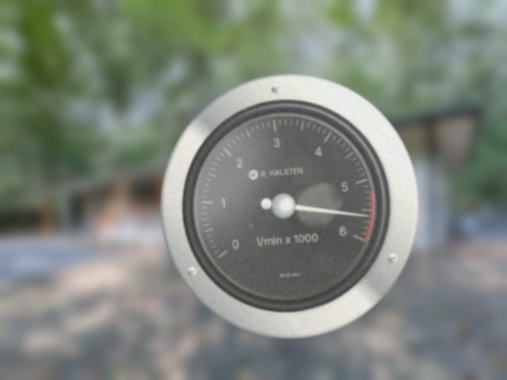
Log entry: 5600 rpm
